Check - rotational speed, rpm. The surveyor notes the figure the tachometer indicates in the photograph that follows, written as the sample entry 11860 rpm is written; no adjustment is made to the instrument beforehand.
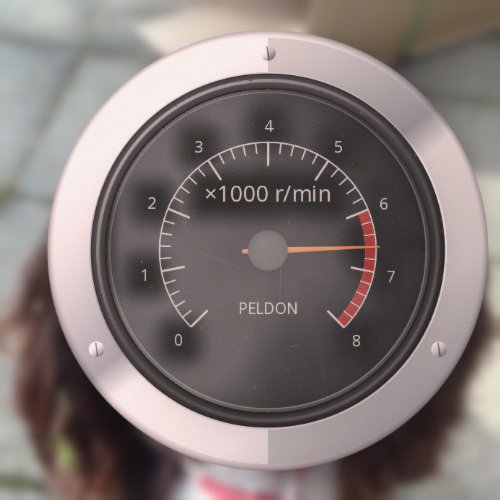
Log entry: 6600 rpm
